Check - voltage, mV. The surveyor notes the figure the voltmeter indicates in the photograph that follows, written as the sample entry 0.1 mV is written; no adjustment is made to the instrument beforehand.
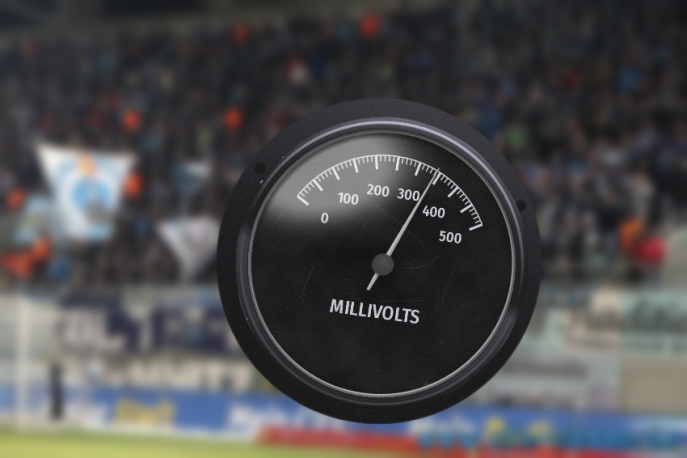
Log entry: 340 mV
